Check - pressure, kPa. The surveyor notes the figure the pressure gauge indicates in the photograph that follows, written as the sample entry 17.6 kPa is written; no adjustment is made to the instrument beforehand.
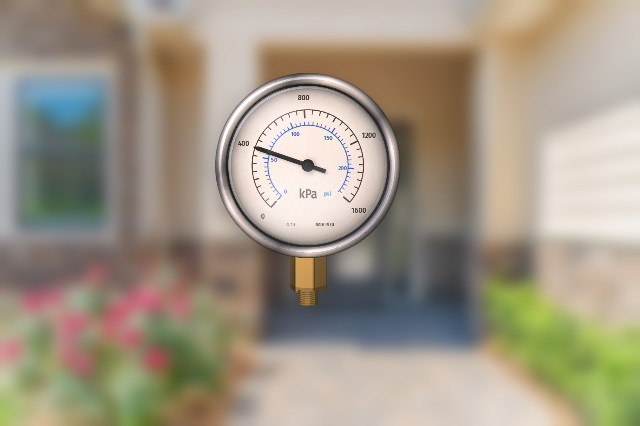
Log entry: 400 kPa
